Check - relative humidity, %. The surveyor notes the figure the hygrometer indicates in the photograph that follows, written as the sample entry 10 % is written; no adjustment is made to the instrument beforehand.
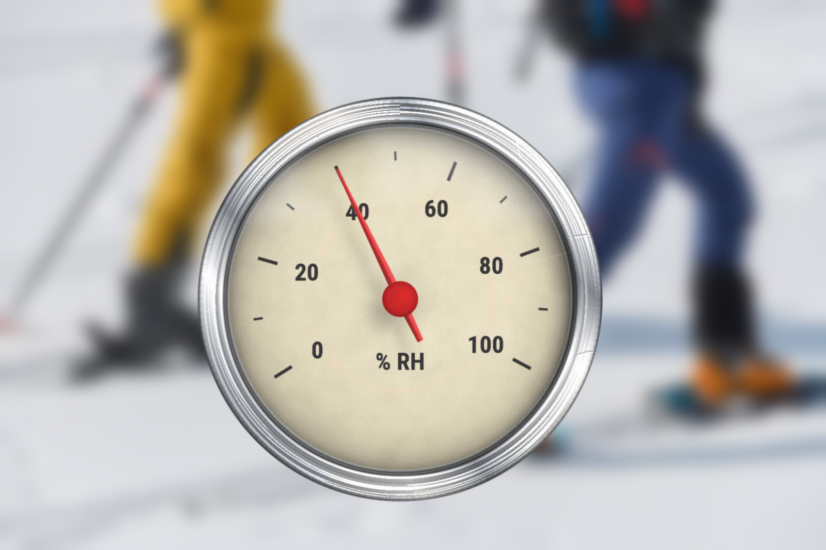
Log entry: 40 %
